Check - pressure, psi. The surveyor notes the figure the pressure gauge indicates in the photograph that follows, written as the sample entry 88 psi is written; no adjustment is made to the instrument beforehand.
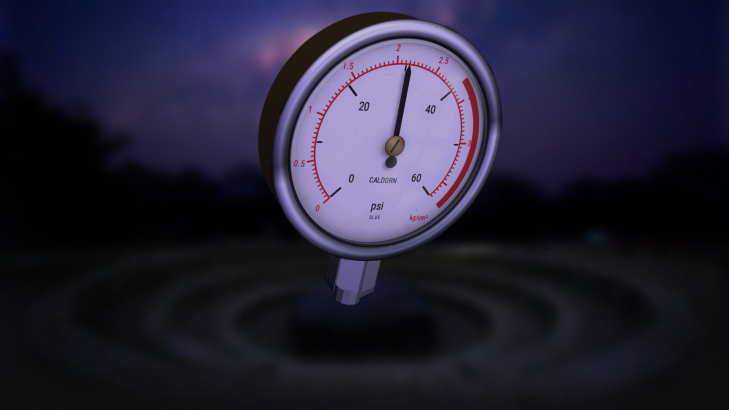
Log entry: 30 psi
